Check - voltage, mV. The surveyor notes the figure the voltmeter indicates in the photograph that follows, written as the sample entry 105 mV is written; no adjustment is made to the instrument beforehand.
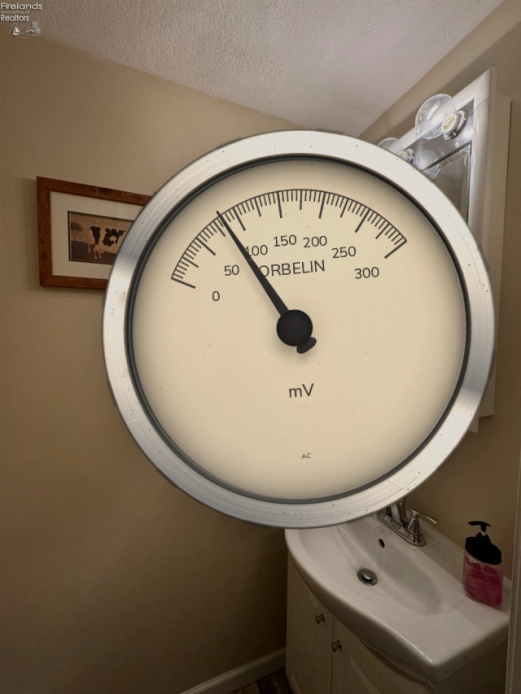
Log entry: 85 mV
